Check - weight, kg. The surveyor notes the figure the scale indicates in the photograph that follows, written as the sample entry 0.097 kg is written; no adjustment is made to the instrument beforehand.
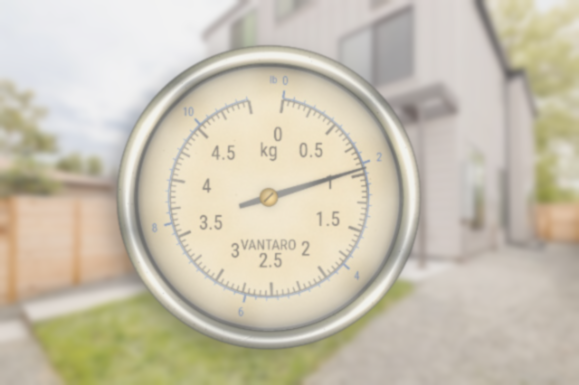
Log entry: 0.95 kg
